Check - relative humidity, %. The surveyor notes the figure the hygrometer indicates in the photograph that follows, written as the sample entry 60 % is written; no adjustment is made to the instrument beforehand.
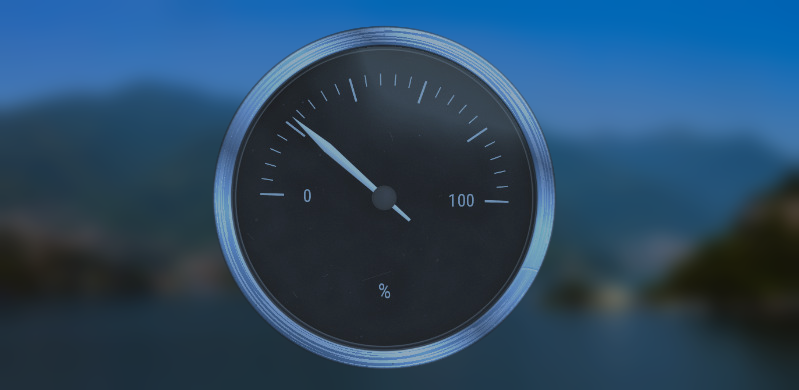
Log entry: 22 %
